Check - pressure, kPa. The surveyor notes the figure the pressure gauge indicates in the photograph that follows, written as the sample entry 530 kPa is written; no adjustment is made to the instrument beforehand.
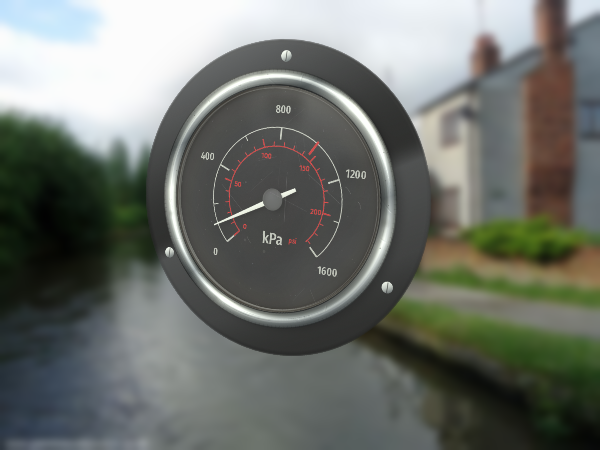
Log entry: 100 kPa
